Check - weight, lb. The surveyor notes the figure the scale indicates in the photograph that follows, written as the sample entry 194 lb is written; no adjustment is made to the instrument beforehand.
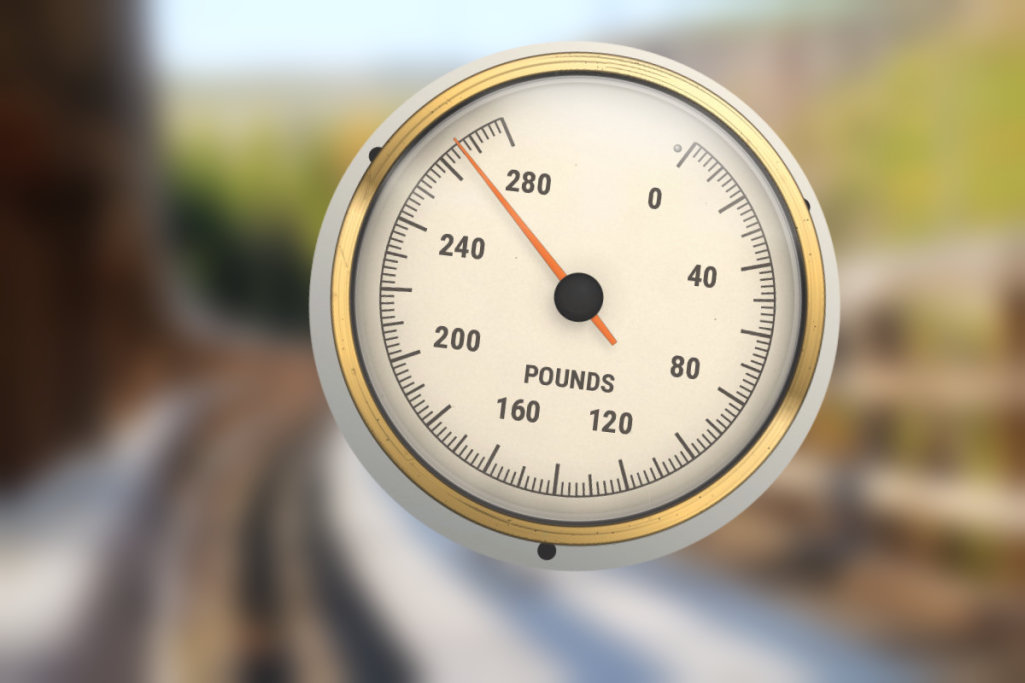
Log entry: 266 lb
